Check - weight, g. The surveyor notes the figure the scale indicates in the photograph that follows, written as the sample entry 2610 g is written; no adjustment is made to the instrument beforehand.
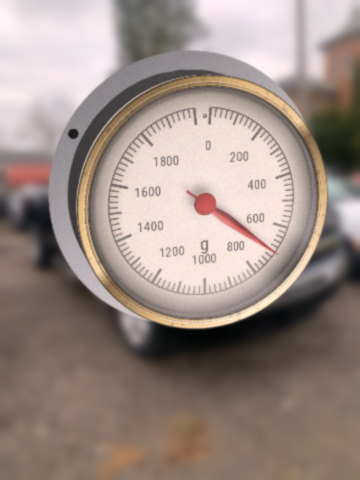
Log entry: 700 g
